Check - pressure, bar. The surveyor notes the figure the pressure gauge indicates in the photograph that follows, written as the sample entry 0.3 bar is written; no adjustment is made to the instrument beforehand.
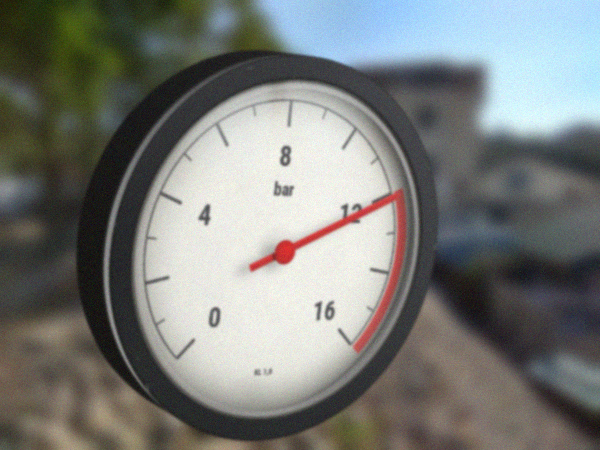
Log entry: 12 bar
